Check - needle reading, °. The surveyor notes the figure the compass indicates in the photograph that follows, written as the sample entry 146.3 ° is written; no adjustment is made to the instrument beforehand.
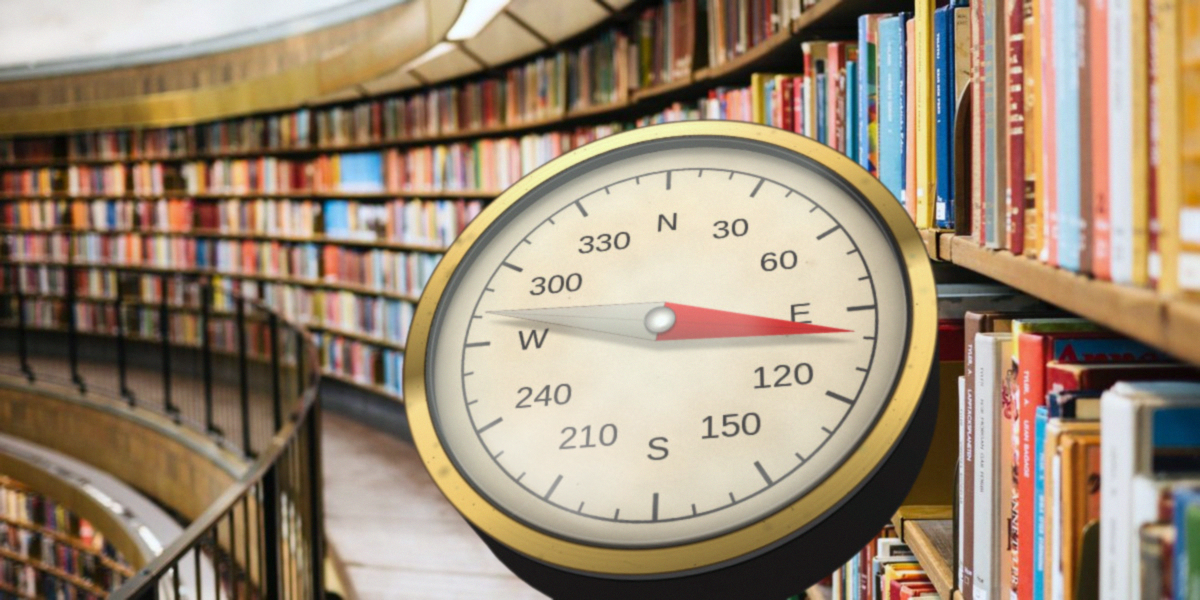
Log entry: 100 °
